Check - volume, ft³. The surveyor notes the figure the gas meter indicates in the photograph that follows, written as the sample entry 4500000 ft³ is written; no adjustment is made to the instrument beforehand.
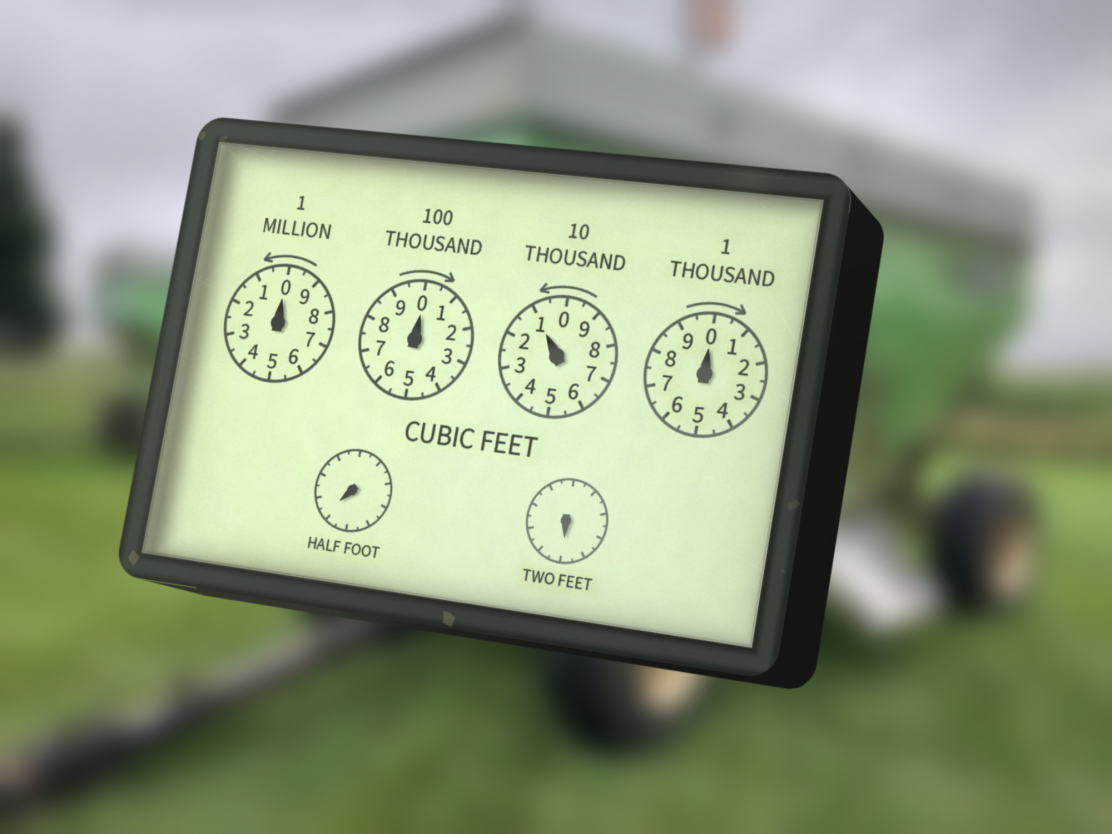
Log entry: 1000 ft³
